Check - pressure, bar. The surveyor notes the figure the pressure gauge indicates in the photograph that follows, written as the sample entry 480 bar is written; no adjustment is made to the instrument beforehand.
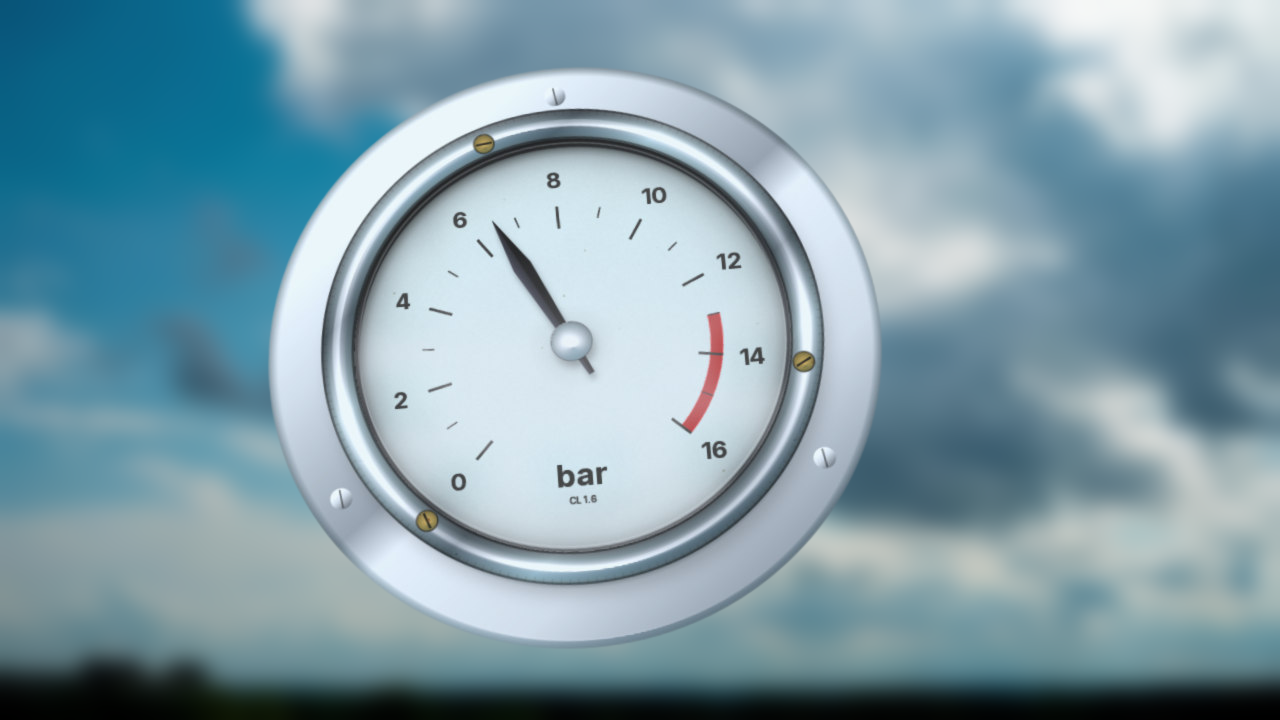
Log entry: 6.5 bar
